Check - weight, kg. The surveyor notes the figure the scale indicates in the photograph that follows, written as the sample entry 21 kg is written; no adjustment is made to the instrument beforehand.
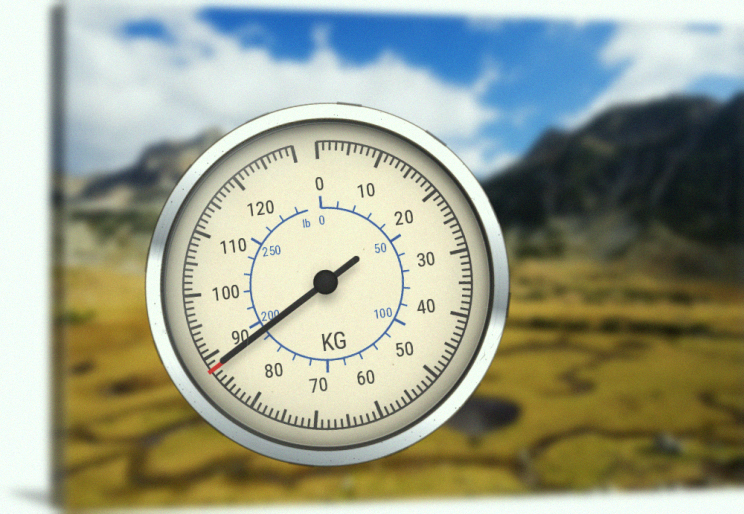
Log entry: 88 kg
